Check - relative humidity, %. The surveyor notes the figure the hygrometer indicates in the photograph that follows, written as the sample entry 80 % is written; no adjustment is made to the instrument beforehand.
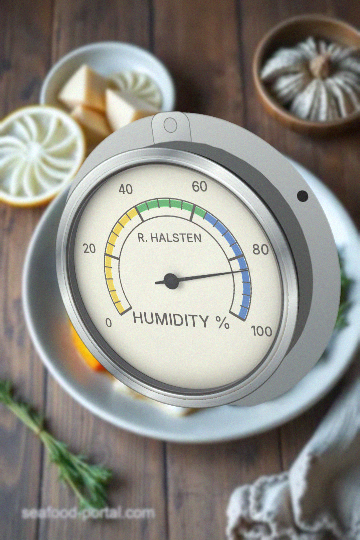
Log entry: 84 %
